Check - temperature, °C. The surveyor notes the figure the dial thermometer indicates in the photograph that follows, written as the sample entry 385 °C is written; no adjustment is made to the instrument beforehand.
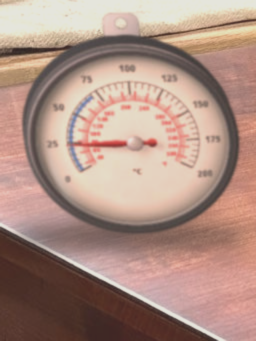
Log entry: 25 °C
